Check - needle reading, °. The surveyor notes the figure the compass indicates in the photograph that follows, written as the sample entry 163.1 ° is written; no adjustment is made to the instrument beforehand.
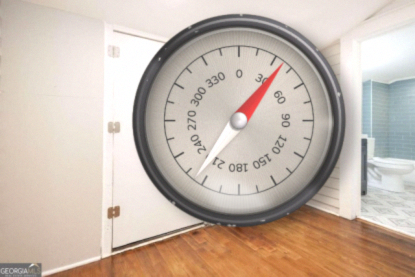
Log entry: 37.5 °
